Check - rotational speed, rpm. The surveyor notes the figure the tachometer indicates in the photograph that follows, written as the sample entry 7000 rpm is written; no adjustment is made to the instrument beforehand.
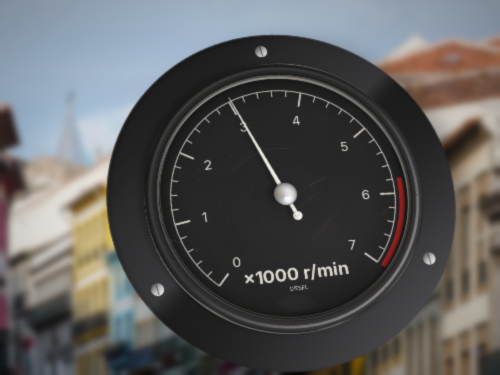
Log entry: 3000 rpm
